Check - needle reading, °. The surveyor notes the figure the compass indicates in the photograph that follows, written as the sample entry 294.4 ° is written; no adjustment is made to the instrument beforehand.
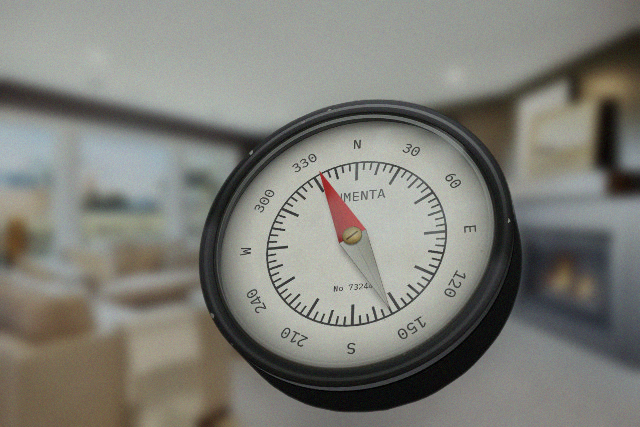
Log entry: 335 °
